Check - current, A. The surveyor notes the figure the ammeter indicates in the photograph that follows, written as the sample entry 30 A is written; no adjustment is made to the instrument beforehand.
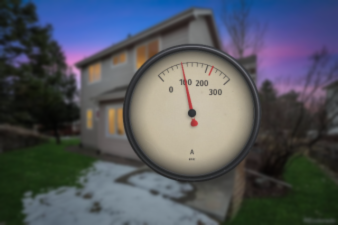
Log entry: 100 A
